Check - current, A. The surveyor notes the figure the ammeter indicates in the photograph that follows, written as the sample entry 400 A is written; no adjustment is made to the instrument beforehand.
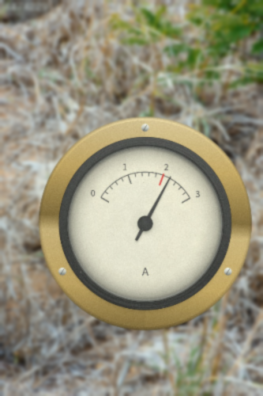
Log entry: 2.2 A
